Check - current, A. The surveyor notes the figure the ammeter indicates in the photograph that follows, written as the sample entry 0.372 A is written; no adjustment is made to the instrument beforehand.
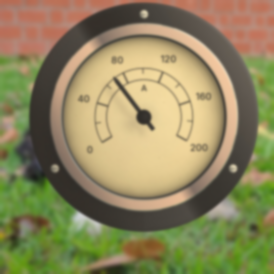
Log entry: 70 A
